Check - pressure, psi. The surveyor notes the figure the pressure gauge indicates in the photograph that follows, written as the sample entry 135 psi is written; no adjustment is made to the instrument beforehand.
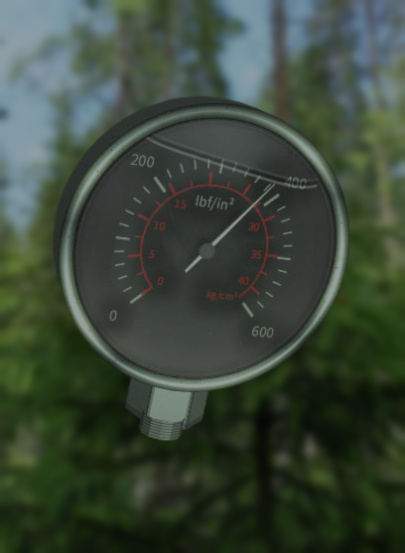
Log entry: 380 psi
